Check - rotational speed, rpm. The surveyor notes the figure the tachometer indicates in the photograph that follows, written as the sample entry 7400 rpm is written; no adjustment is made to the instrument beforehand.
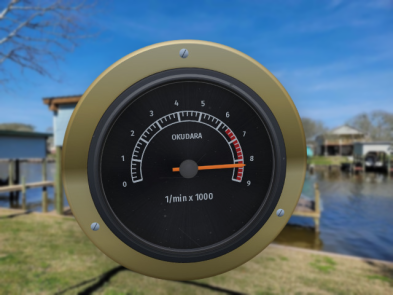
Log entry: 8200 rpm
